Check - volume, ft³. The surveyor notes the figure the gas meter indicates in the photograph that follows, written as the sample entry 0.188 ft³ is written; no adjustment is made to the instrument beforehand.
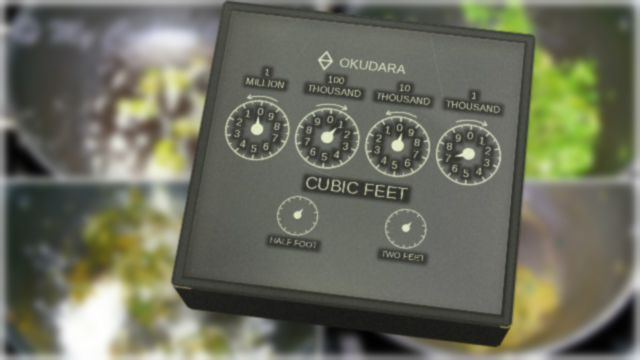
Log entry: 9700 ft³
